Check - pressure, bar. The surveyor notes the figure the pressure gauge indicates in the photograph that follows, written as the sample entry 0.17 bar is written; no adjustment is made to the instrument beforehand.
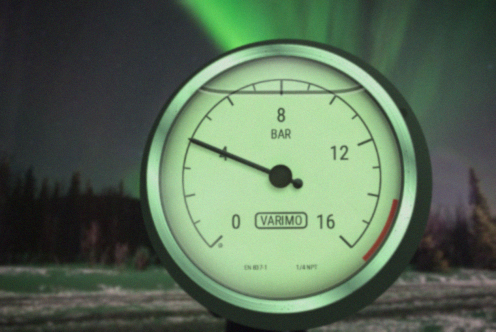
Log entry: 4 bar
